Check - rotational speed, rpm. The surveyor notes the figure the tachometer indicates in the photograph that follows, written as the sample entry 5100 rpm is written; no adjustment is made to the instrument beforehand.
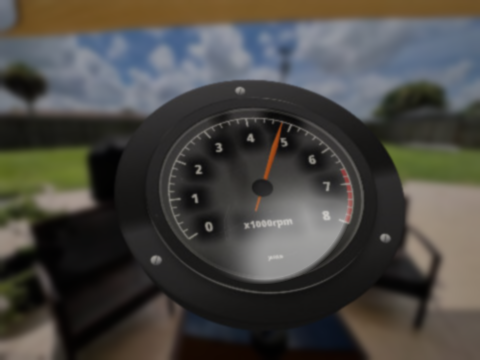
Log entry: 4800 rpm
